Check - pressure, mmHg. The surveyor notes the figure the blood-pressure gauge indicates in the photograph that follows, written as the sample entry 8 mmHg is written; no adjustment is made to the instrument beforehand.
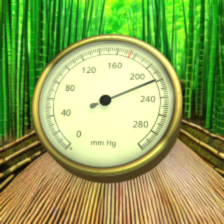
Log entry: 220 mmHg
